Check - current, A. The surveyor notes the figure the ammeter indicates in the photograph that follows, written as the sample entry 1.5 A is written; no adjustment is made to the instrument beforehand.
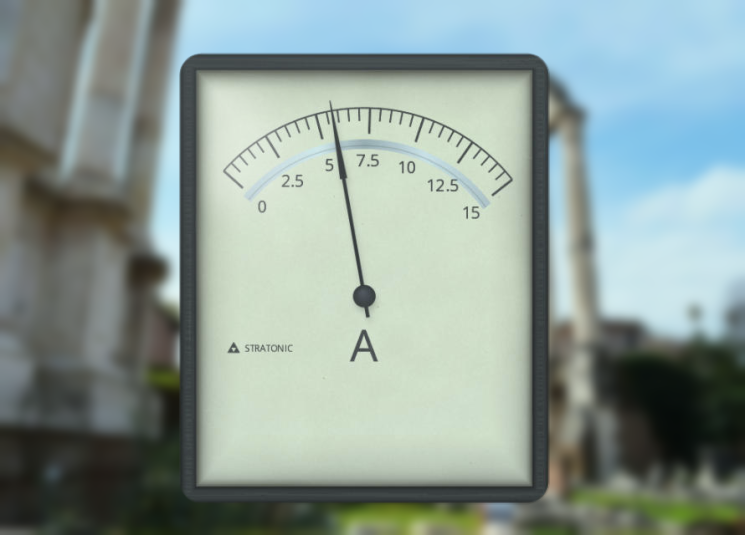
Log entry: 5.75 A
